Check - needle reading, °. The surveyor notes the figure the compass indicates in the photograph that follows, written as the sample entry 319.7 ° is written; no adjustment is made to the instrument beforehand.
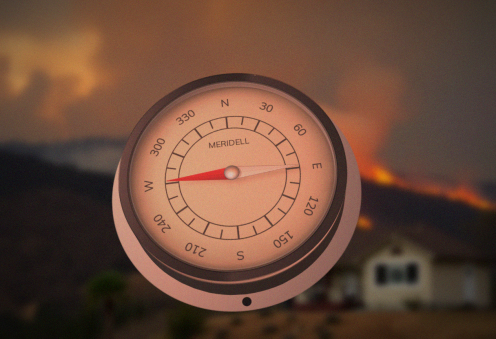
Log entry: 270 °
